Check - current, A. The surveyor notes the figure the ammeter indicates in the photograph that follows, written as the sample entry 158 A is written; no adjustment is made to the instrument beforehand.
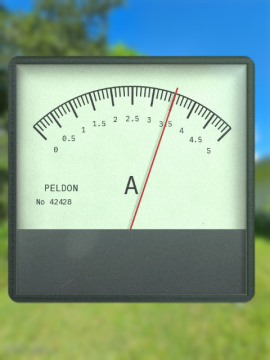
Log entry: 3.5 A
